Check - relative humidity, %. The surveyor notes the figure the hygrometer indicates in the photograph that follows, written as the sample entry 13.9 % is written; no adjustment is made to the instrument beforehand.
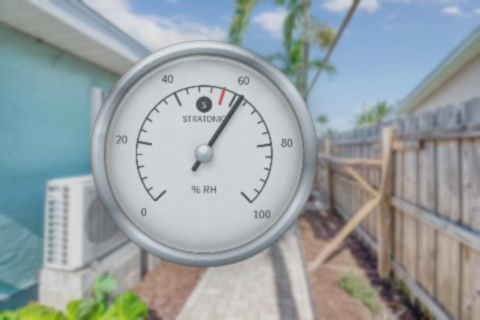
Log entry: 62 %
